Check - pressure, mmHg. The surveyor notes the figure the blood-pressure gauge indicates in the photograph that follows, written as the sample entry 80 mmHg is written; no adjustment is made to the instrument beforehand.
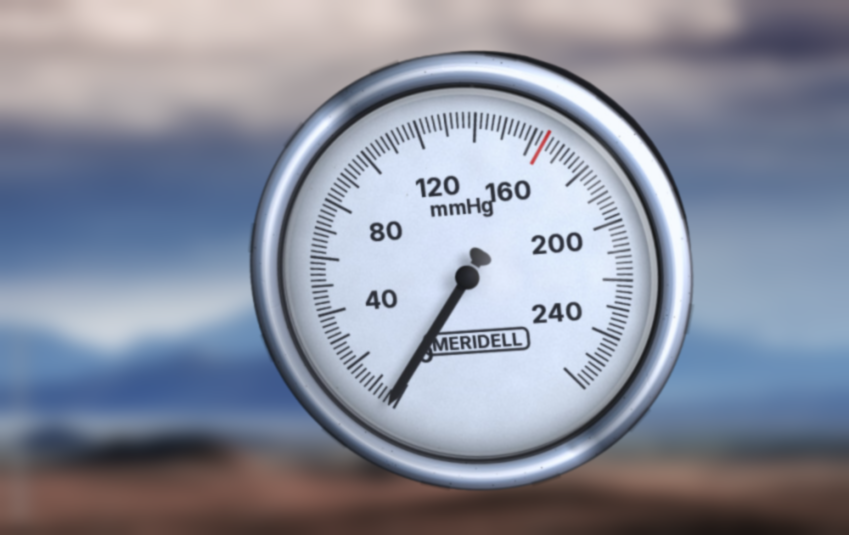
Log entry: 2 mmHg
